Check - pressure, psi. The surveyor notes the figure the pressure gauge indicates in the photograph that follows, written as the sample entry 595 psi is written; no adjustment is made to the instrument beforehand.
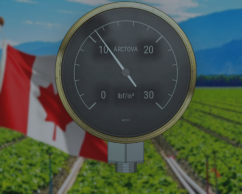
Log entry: 11 psi
